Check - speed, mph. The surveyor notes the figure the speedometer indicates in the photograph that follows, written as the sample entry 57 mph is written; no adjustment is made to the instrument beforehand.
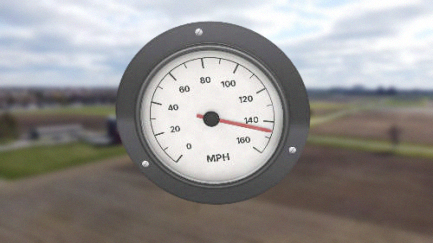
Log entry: 145 mph
